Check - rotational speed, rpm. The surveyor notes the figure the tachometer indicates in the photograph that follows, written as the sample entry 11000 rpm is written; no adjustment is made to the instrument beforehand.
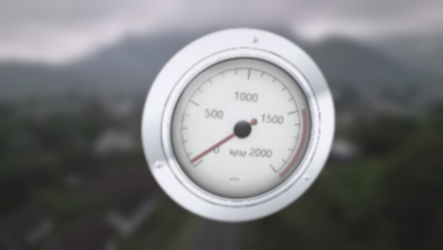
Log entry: 50 rpm
